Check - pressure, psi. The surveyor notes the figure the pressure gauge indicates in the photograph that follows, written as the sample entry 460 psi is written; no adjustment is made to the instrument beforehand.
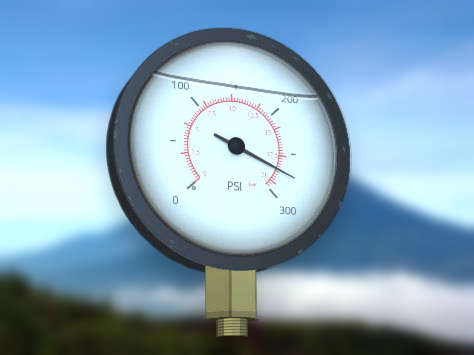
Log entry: 275 psi
